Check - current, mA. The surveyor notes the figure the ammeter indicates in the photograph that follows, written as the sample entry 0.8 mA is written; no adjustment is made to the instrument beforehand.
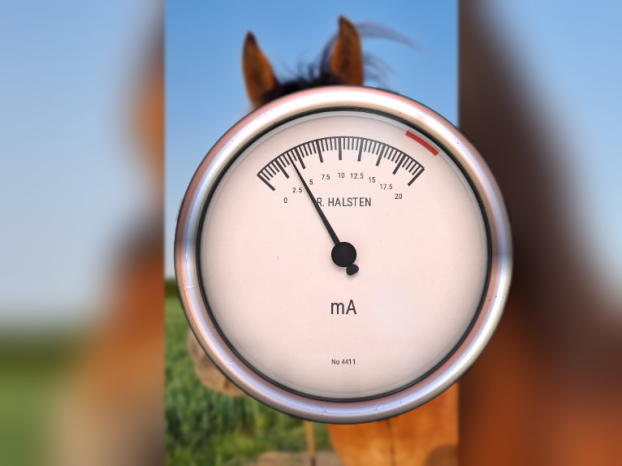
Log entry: 4 mA
